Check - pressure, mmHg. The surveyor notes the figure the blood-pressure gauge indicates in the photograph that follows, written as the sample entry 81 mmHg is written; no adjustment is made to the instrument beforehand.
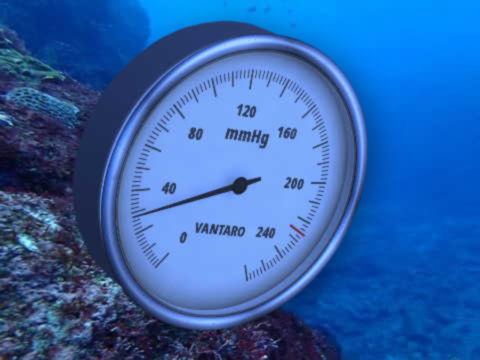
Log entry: 30 mmHg
